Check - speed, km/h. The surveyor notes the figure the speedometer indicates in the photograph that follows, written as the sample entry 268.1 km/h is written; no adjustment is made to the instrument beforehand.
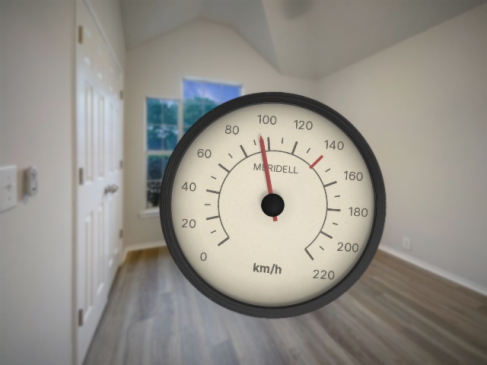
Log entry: 95 km/h
